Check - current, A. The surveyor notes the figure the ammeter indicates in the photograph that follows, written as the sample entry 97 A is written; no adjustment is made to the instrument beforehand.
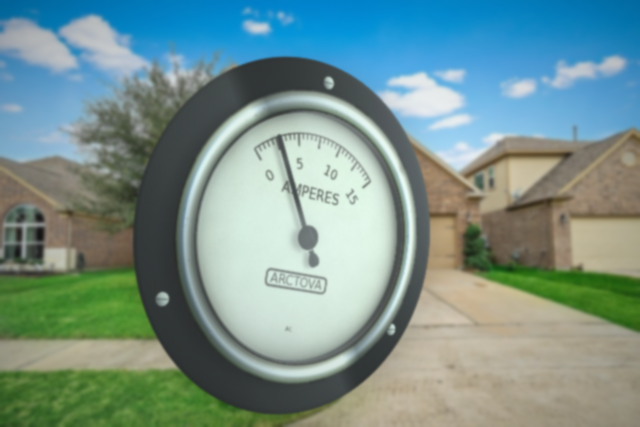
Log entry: 2.5 A
